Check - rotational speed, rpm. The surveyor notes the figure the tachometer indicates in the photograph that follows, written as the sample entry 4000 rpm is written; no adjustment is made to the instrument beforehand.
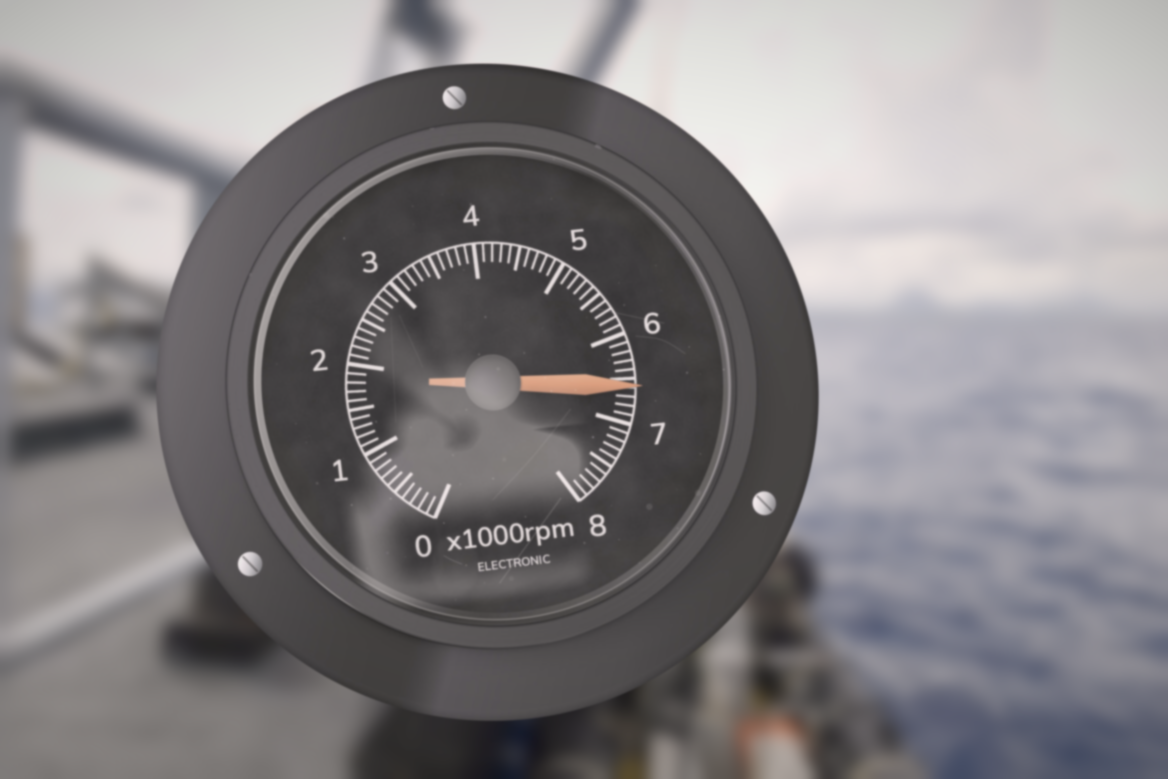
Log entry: 6600 rpm
